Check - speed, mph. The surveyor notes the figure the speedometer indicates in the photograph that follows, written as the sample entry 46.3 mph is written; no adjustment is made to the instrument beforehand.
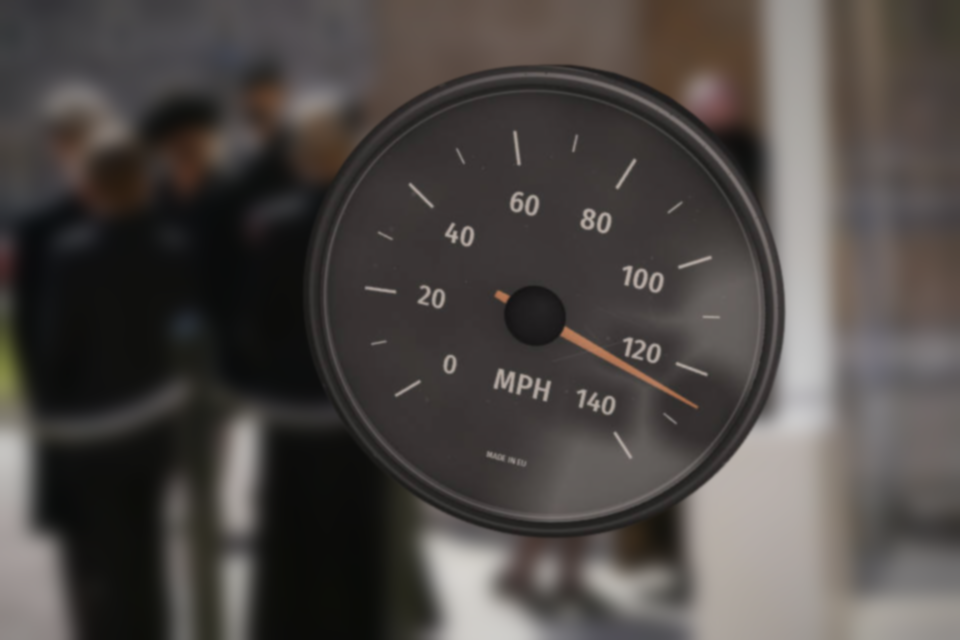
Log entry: 125 mph
